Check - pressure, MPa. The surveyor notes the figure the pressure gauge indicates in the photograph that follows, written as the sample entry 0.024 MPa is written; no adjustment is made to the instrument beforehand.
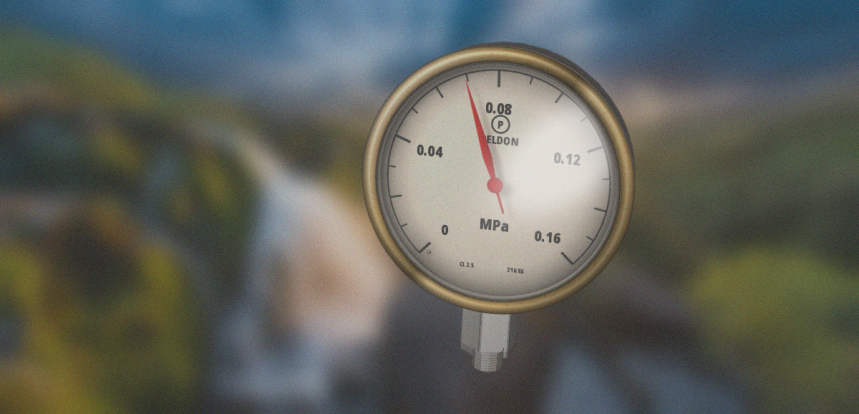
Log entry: 0.07 MPa
